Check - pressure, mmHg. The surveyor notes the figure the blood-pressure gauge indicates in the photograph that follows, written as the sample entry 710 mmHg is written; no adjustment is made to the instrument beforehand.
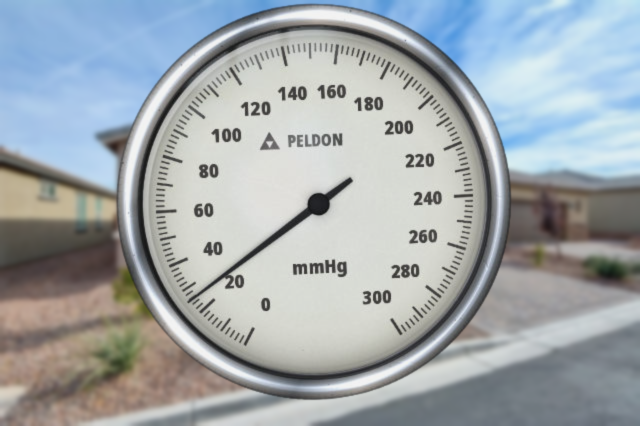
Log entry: 26 mmHg
